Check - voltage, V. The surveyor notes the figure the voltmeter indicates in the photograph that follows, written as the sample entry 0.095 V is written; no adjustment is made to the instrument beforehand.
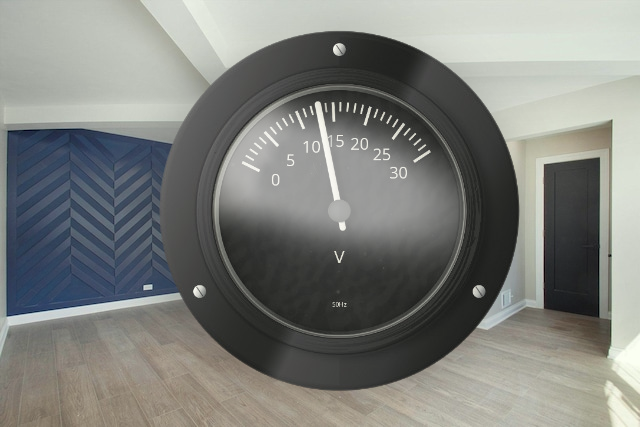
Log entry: 13 V
